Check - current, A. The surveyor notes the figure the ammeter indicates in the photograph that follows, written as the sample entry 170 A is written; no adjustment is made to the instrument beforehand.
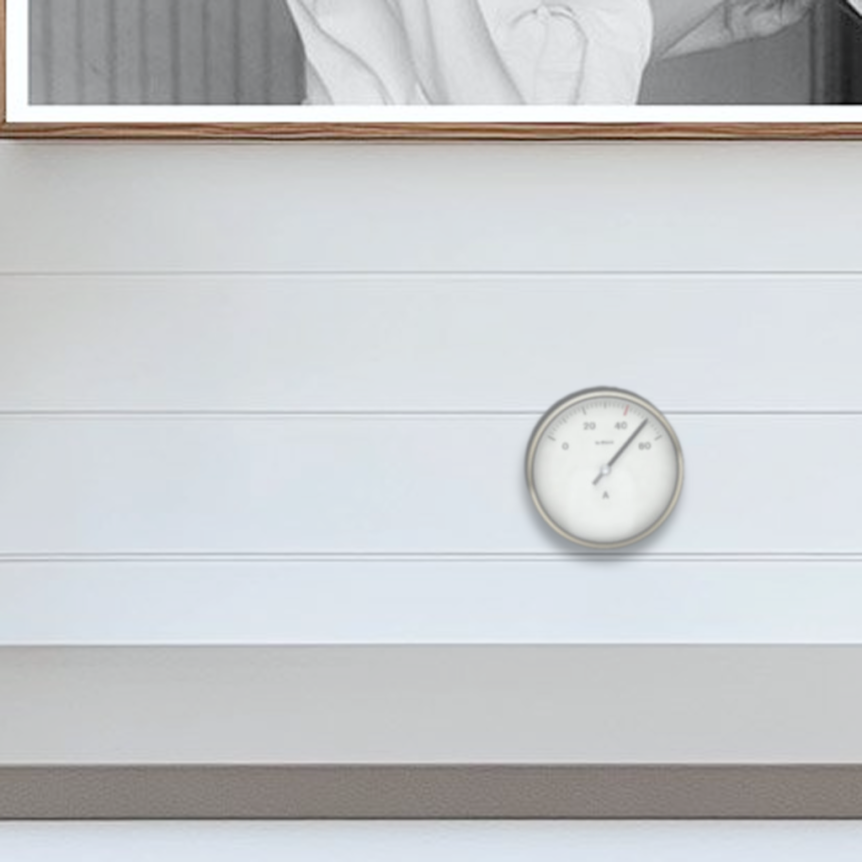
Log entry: 50 A
